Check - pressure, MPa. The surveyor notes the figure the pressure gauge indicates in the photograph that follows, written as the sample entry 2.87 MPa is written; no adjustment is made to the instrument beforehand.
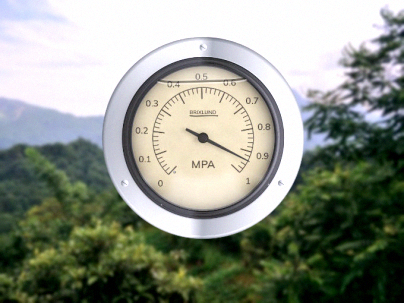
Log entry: 0.94 MPa
